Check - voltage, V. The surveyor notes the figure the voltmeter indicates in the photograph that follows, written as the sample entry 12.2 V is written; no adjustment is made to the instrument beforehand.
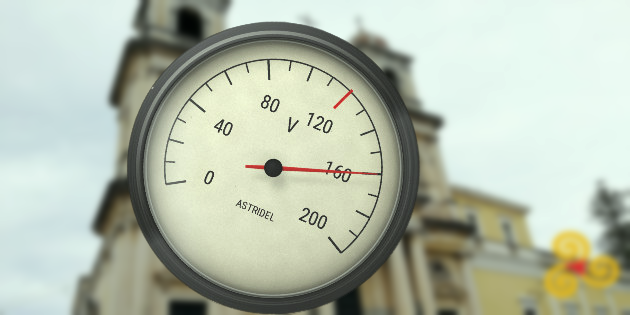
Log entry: 160 V
